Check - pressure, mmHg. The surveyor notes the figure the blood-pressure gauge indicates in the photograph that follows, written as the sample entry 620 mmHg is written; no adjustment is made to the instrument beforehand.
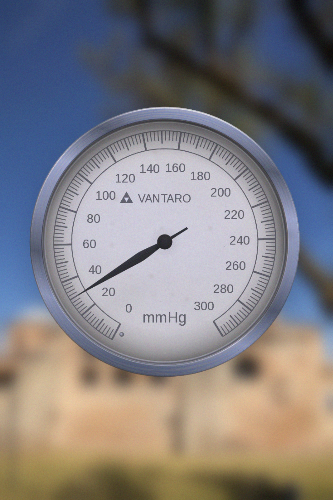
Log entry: 30 mmHg
